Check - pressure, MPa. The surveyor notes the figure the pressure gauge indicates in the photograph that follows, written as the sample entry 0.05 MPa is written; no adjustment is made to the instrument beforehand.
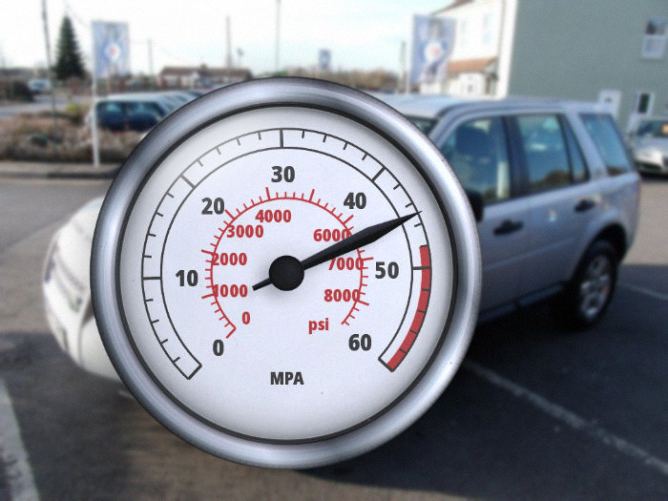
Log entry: 45 MPa
